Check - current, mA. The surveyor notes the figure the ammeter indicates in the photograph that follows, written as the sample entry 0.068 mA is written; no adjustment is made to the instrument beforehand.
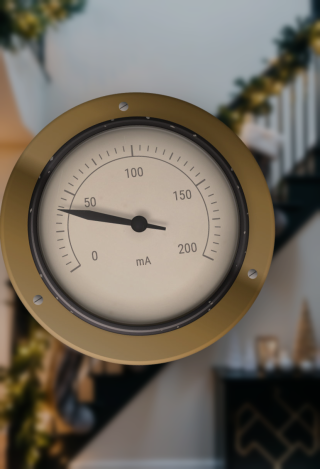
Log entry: 37.5 mA
